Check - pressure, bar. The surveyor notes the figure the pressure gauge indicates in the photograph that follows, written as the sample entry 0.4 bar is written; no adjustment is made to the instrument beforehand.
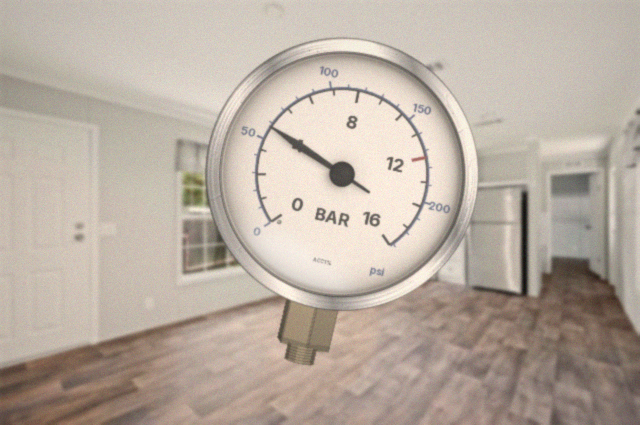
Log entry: 4 bar
